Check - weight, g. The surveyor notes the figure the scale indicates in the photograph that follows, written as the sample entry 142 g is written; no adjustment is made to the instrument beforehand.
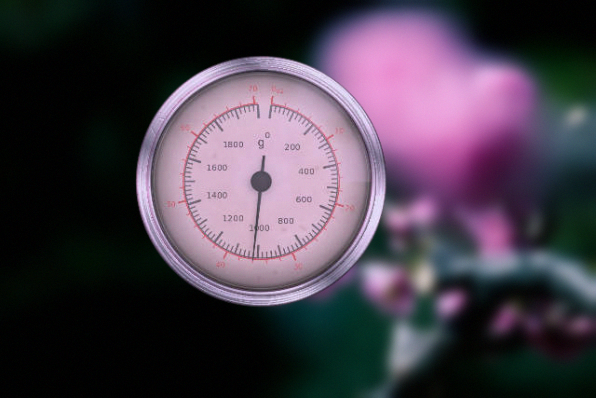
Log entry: 1020 g
